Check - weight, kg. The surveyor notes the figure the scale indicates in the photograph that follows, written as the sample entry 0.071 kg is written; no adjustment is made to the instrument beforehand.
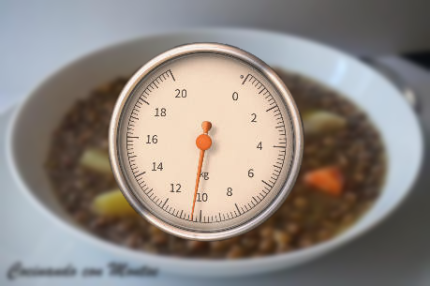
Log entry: 10.4 kg
